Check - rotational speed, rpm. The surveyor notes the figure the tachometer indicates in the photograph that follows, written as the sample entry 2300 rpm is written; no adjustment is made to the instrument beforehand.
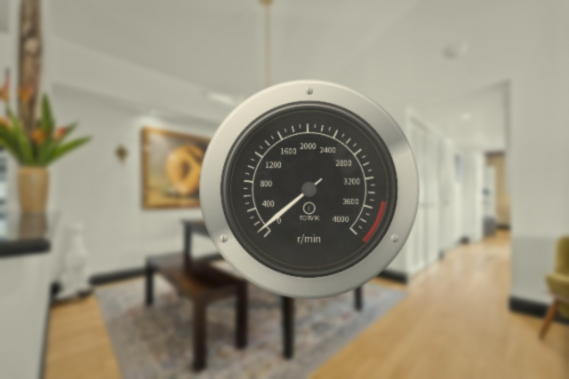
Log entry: 100 rpm
